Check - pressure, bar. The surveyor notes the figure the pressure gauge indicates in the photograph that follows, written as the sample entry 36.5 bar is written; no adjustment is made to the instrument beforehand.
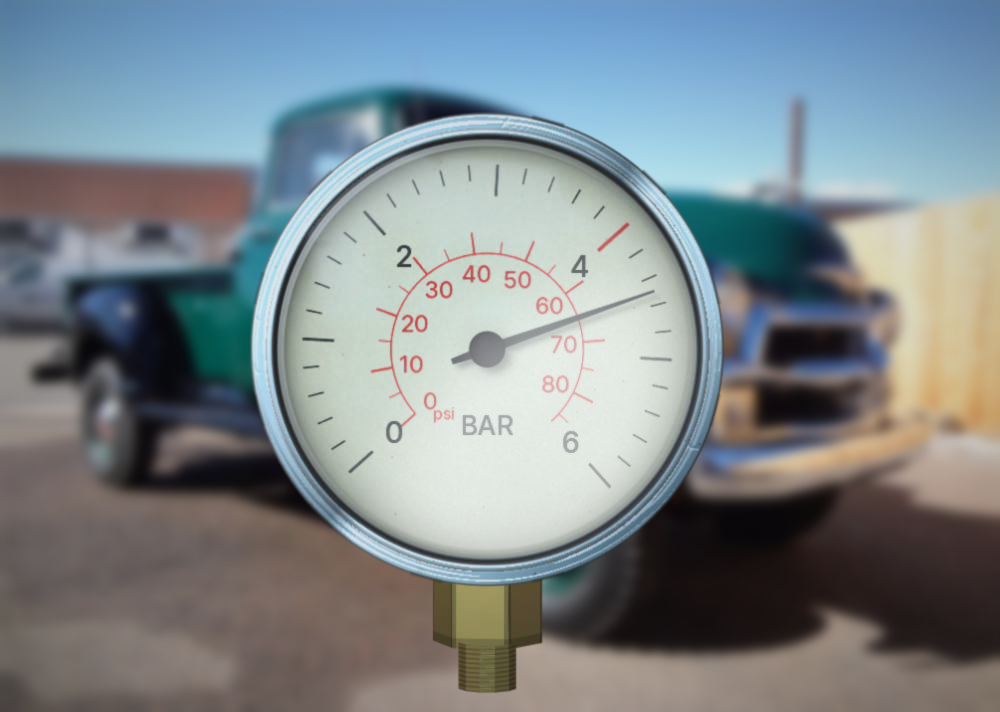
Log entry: 4.5 bar
